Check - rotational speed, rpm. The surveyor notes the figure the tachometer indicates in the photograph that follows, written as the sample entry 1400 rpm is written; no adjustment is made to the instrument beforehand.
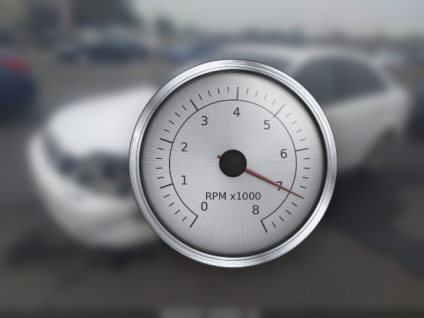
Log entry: 7000 rpm
